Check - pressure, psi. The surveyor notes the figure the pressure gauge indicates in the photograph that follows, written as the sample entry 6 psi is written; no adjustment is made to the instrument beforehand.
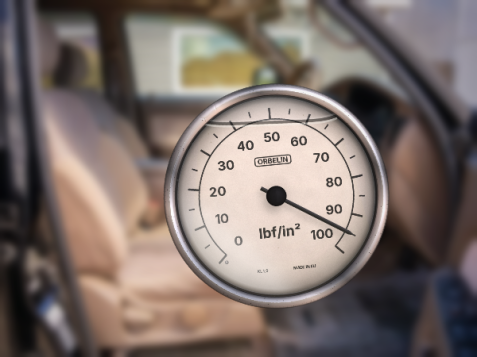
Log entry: 95 psi
